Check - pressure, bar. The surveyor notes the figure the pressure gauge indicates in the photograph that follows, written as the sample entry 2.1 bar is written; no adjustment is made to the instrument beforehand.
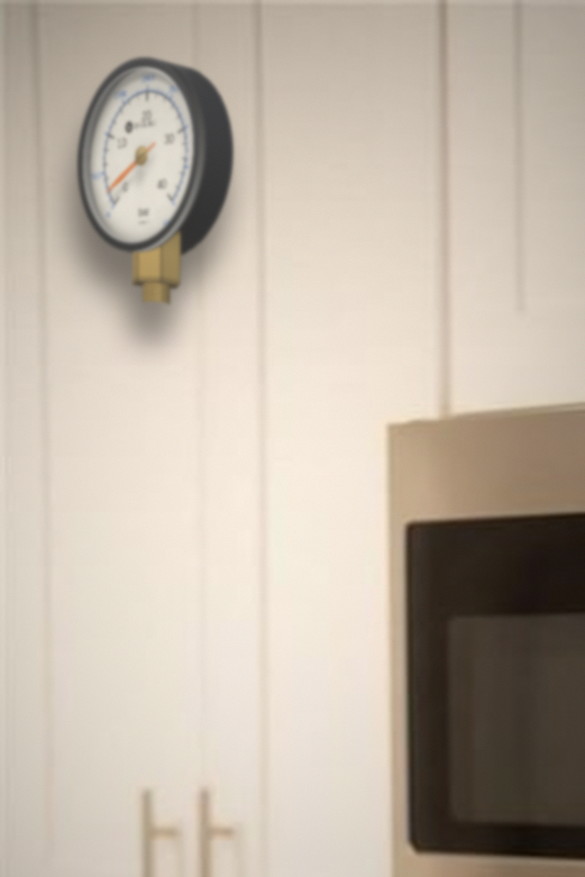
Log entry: 2 bar
